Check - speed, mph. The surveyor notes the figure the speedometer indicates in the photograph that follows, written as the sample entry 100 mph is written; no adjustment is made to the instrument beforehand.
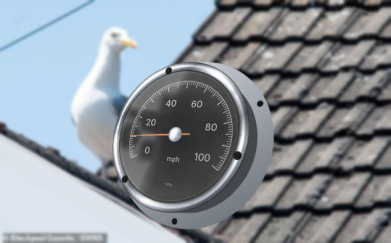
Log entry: 10 mph
